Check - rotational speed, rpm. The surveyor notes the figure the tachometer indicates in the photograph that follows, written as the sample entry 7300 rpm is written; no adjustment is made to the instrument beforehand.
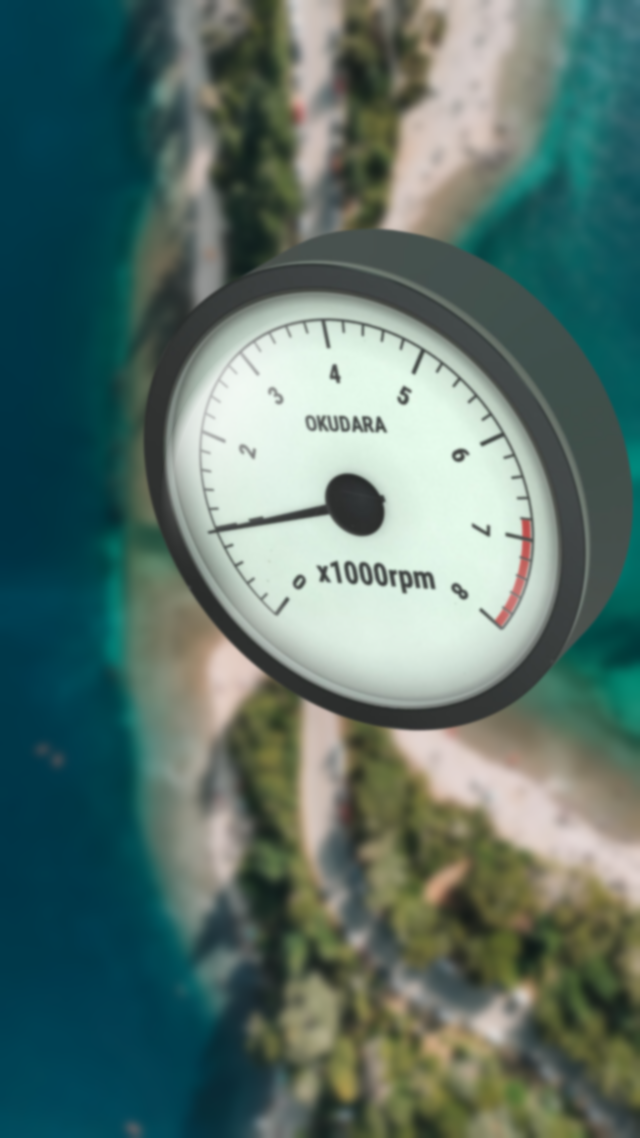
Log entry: 1000 rpm
